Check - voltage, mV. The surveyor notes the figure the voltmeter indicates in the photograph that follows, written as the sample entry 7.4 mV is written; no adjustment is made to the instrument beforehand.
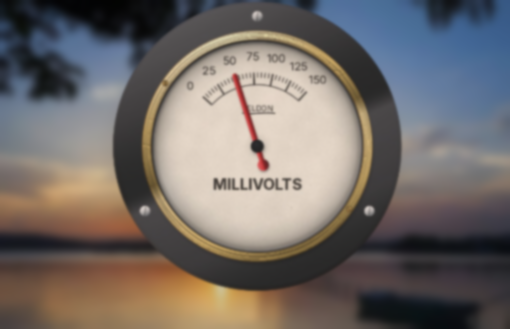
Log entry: 50 mV
